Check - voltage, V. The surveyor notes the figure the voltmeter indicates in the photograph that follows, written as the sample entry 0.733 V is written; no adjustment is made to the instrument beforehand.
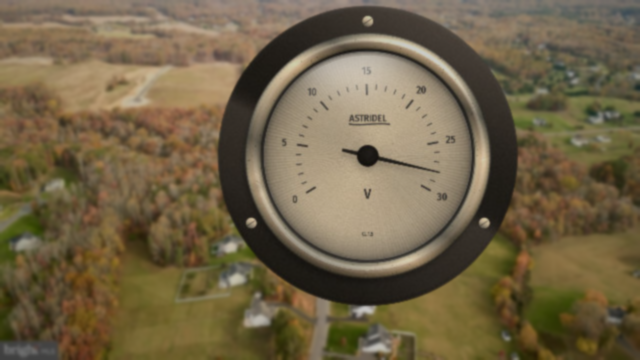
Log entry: 28 V
